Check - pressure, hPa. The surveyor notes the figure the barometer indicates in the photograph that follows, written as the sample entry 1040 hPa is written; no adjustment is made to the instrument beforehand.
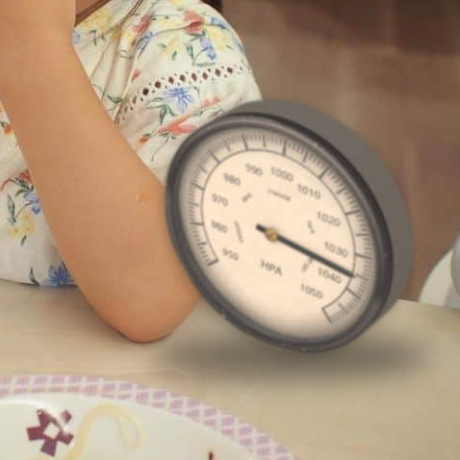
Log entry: 1035 hPa
